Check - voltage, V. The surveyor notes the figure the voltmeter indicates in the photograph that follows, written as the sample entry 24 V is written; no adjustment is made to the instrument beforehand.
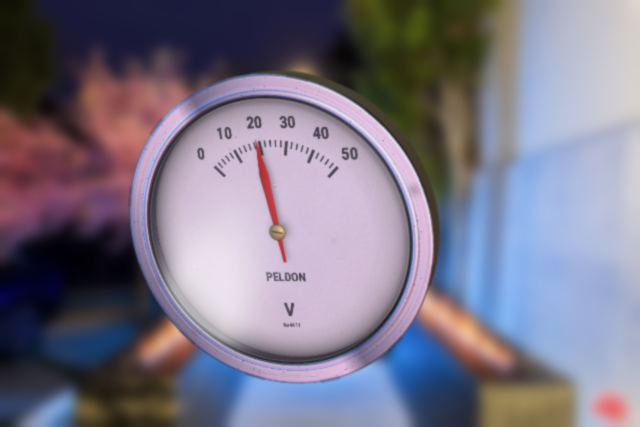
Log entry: 20 V
